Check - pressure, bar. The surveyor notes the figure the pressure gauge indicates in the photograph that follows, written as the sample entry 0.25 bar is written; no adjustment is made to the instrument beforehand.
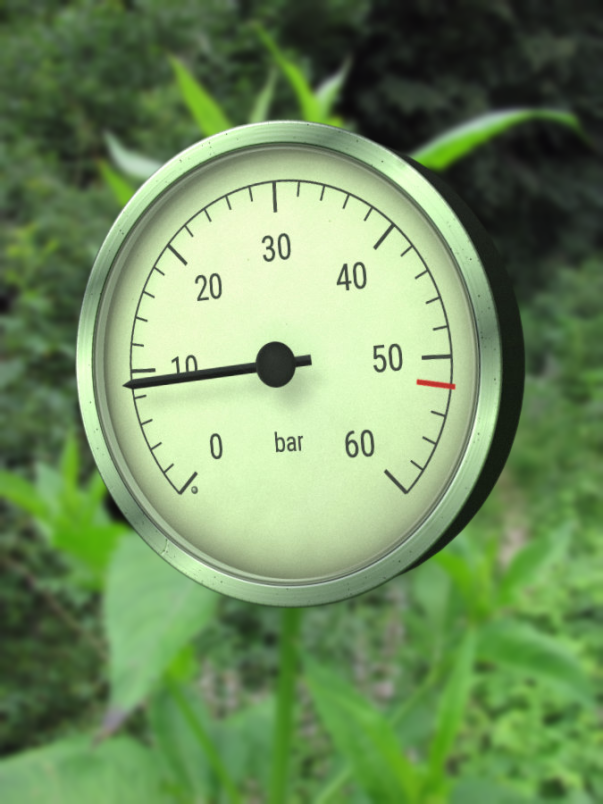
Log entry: 9 bar
